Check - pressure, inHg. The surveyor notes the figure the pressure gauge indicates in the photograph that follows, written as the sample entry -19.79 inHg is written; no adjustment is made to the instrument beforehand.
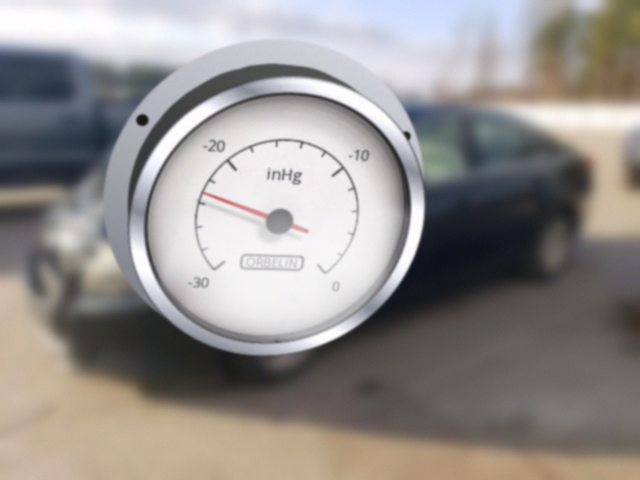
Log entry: -23 inHg
